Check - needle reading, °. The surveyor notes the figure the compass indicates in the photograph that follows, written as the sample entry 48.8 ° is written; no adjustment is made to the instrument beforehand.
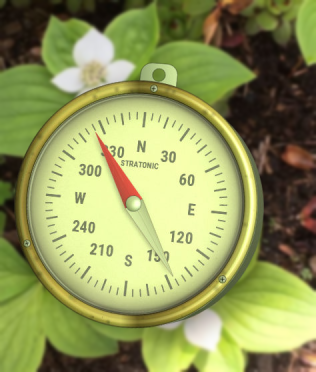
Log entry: 325 °
